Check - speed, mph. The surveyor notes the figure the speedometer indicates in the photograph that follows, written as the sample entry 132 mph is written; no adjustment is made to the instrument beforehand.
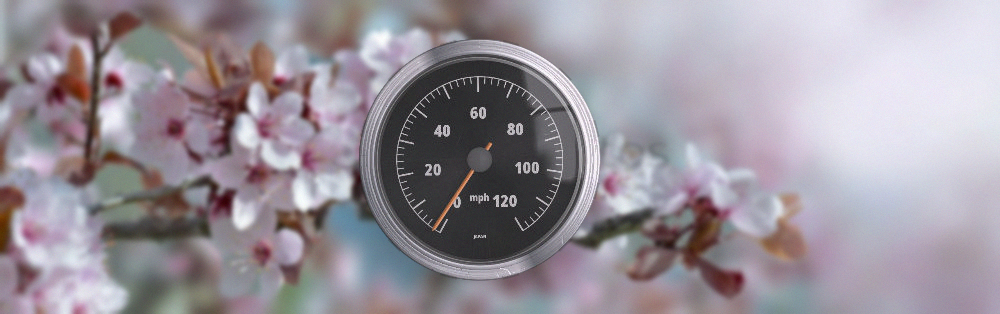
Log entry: 2 mph
